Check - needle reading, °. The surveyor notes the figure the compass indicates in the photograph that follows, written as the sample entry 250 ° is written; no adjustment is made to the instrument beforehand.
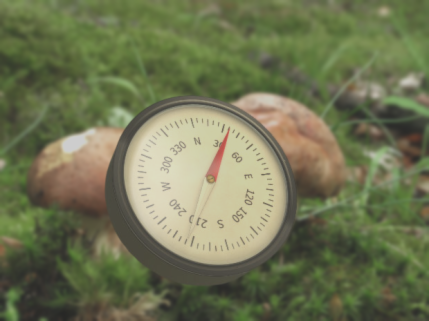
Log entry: 35 °
